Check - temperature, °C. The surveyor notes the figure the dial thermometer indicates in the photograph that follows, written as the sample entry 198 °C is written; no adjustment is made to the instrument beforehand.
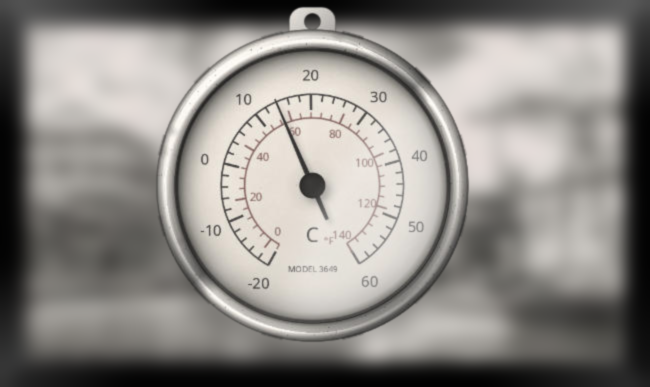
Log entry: 14 °C
